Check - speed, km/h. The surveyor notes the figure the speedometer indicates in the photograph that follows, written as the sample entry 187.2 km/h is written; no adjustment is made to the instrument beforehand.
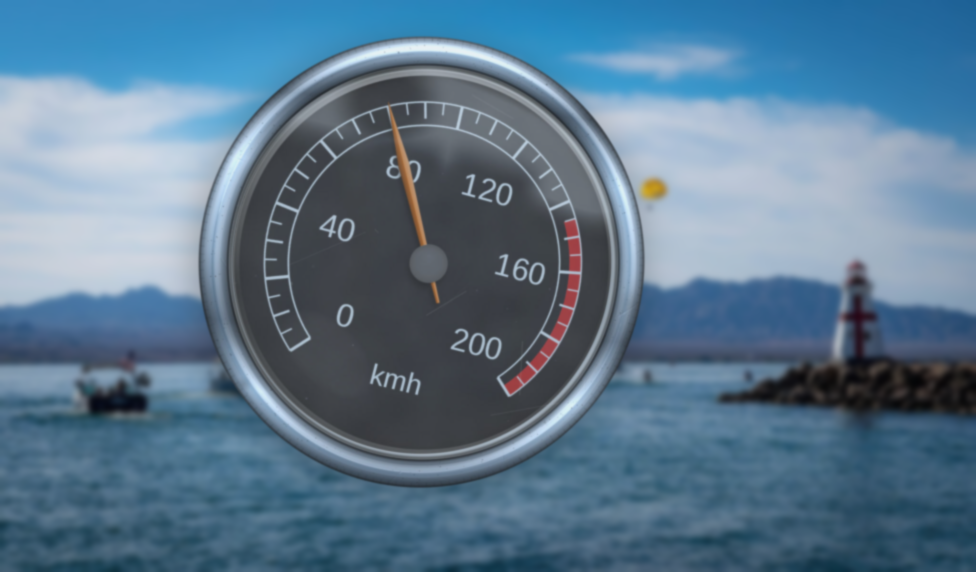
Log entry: 80 km/h
